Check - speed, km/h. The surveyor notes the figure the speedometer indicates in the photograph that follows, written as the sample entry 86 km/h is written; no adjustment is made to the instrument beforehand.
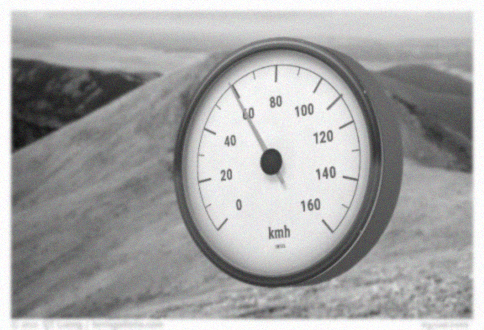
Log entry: 60 km/h
